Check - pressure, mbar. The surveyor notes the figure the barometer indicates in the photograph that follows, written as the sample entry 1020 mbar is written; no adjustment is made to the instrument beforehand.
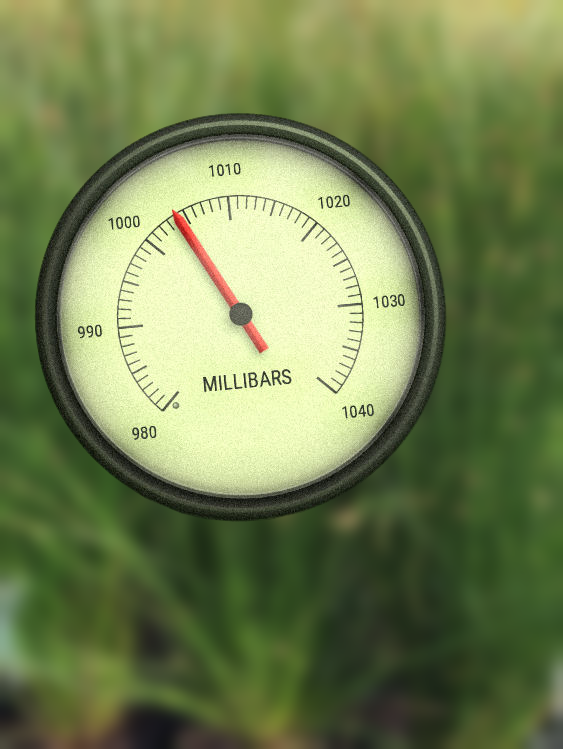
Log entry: 1004 mbar
